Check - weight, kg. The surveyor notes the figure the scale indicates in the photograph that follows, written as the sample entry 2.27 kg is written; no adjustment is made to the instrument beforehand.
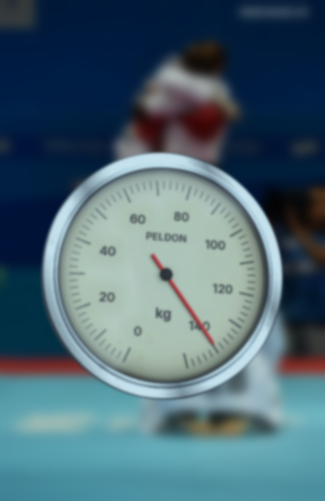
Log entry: 140 kg
